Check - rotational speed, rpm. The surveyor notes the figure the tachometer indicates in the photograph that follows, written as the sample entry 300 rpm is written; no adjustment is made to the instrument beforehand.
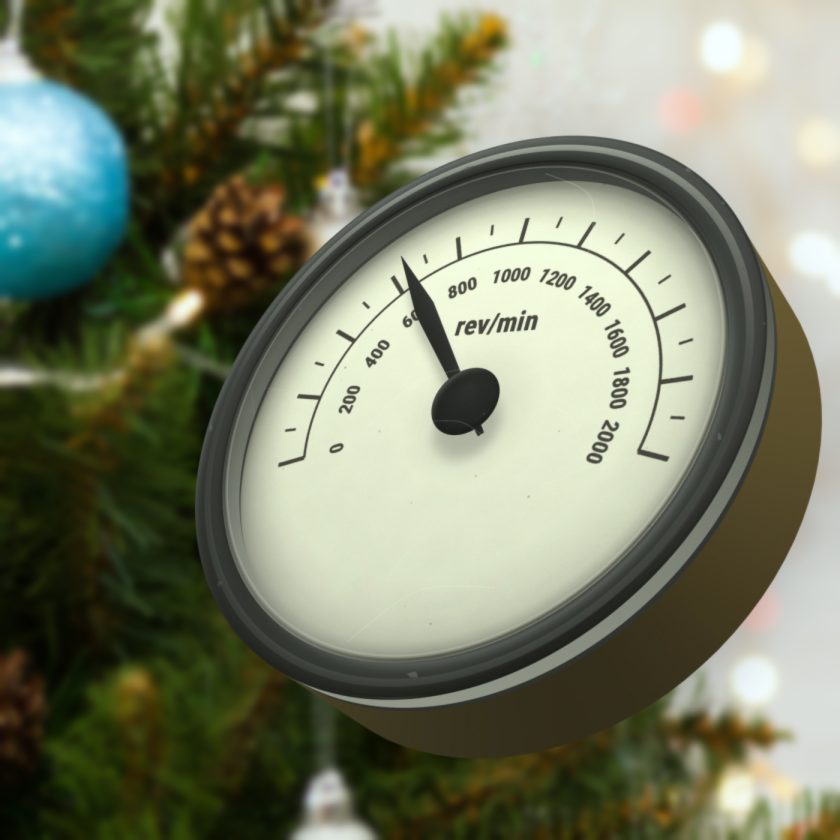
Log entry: 650 rpm
